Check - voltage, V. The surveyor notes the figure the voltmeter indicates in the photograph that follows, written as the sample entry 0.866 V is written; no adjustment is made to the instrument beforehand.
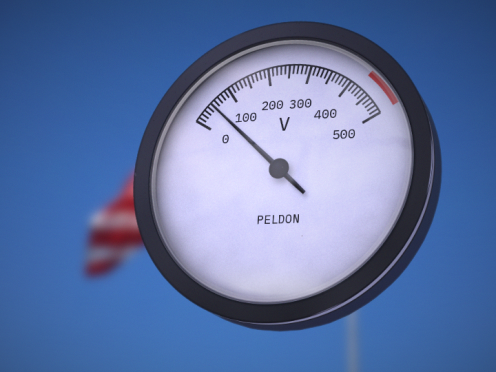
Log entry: 50 V
